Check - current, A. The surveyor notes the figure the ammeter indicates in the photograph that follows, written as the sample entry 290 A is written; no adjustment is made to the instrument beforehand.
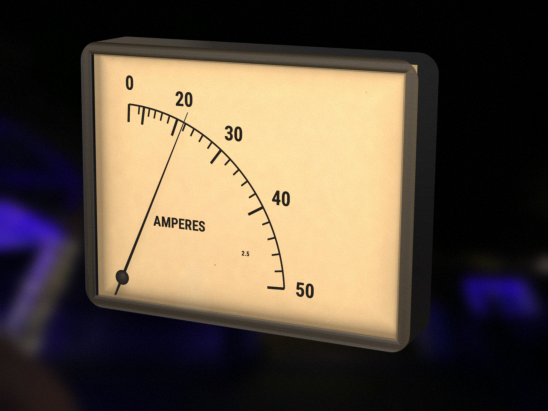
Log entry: 22 A
